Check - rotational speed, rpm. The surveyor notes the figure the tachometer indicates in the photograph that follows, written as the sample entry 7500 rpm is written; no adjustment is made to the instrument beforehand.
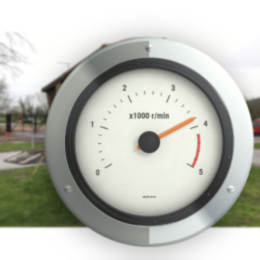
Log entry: 3800 rpm
